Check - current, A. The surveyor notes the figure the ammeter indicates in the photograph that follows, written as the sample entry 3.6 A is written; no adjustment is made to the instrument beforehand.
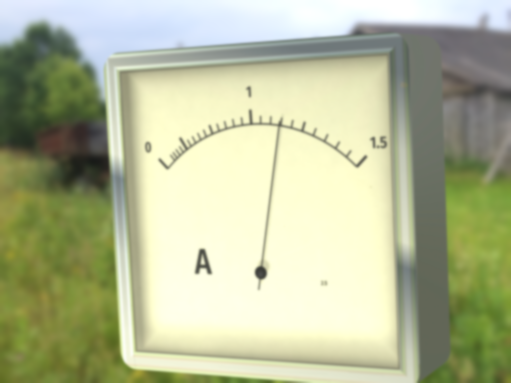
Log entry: 1.15 A
